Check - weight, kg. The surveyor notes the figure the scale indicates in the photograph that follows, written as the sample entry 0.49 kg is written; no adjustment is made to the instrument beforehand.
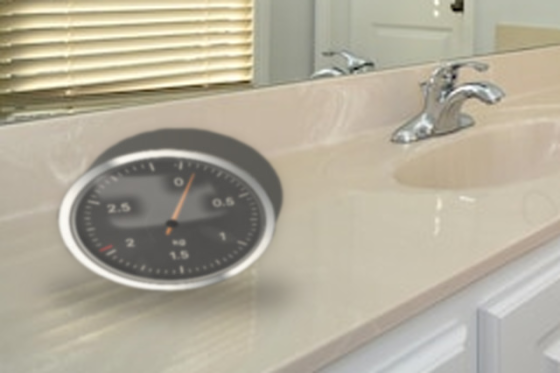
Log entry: 0.1 kg
